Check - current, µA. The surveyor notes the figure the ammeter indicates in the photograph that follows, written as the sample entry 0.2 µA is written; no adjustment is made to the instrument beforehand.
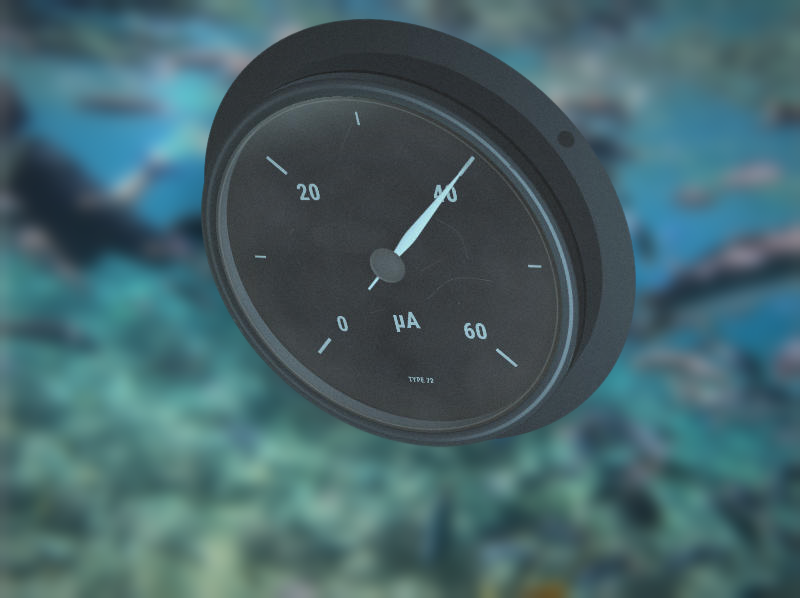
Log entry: 40 µA
